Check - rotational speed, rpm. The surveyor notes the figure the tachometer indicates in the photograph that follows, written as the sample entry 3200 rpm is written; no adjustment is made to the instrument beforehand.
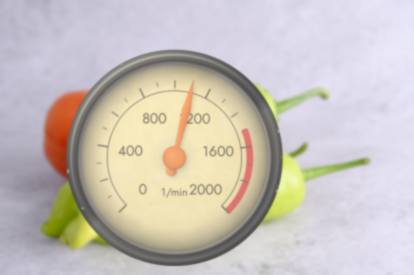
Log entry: 1100 rpm
